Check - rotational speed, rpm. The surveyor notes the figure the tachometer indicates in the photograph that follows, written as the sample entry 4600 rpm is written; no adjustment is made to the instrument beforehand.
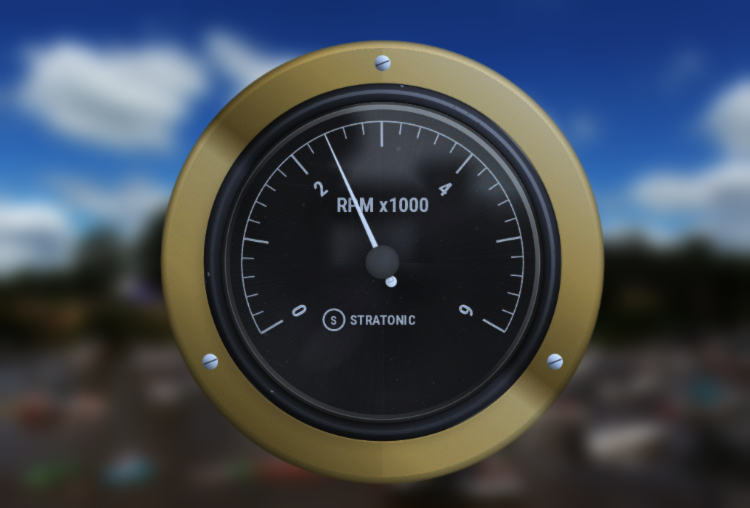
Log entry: 2400 rpm
